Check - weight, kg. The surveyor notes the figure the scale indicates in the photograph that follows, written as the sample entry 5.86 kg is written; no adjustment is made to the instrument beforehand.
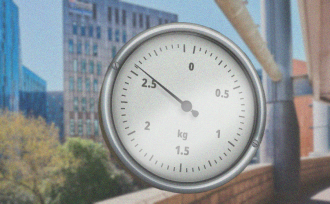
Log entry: 2.55 kg
